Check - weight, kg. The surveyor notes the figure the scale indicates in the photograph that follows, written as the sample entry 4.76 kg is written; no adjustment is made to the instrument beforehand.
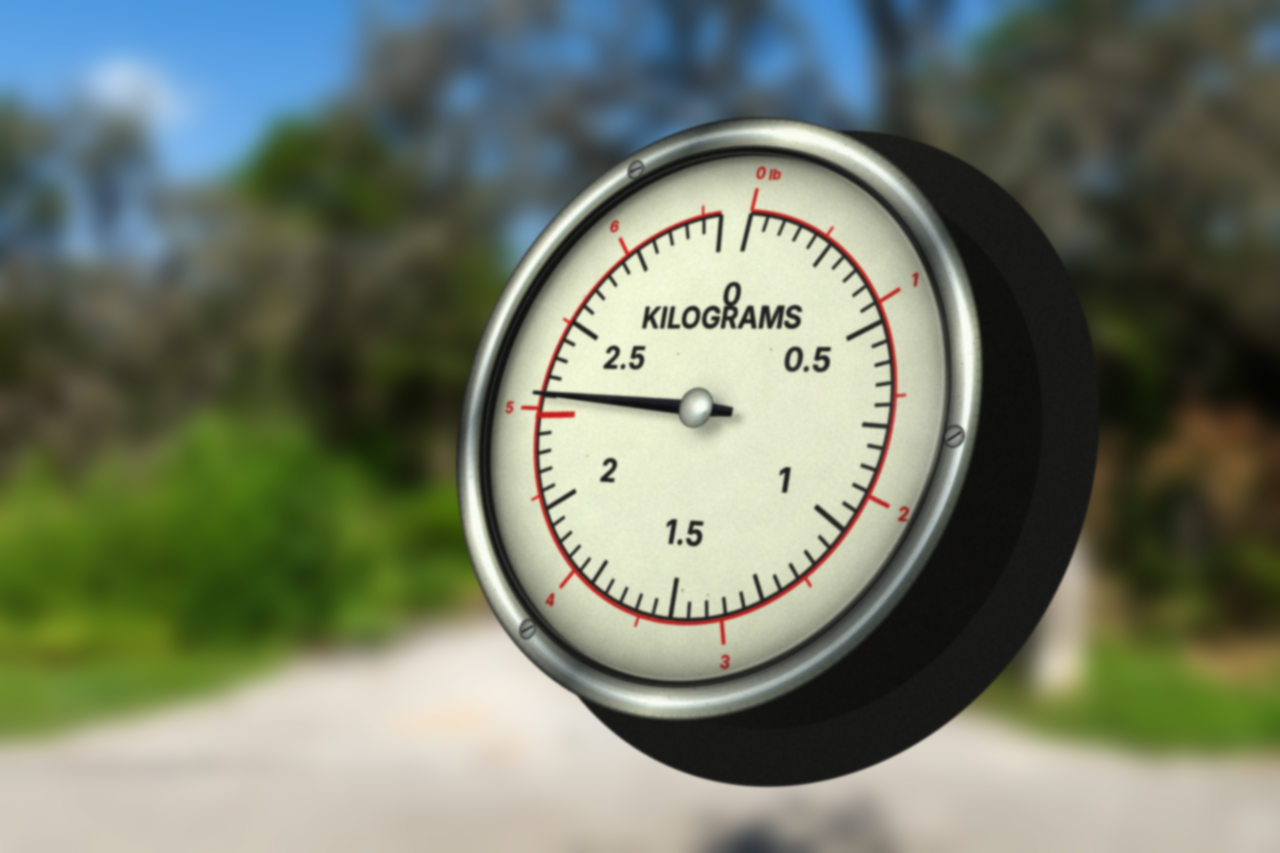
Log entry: 2.3 kg
